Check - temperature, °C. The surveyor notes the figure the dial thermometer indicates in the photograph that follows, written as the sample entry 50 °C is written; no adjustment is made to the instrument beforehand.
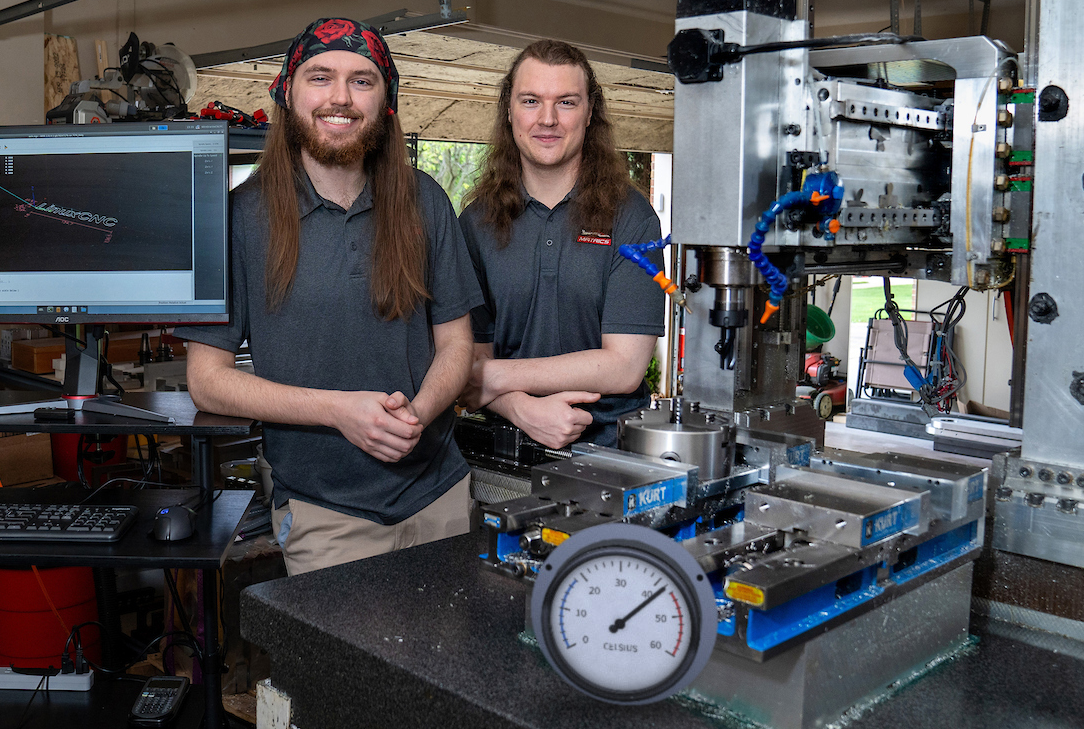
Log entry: 42 °C
